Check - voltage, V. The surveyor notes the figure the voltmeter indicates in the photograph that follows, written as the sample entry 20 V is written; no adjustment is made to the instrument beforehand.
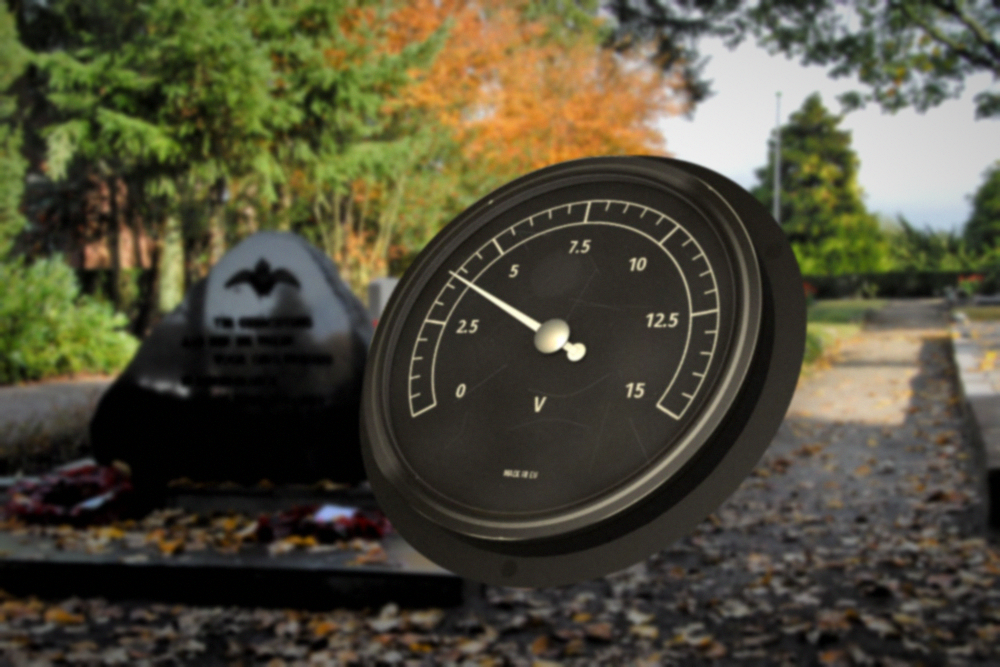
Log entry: 3.75 V
